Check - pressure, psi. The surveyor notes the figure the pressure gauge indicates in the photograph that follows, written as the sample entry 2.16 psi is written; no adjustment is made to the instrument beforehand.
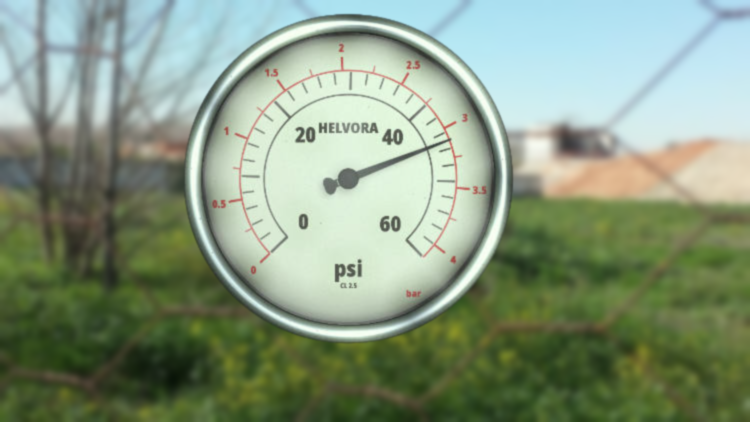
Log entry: 45 psi
